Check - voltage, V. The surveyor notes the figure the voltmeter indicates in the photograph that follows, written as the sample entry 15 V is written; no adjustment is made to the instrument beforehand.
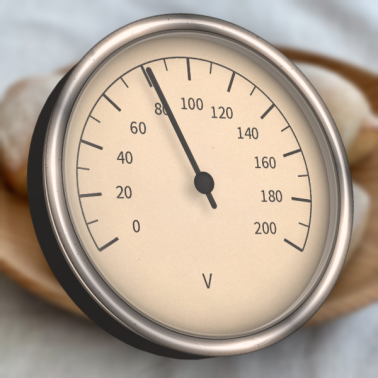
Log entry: 80 V
